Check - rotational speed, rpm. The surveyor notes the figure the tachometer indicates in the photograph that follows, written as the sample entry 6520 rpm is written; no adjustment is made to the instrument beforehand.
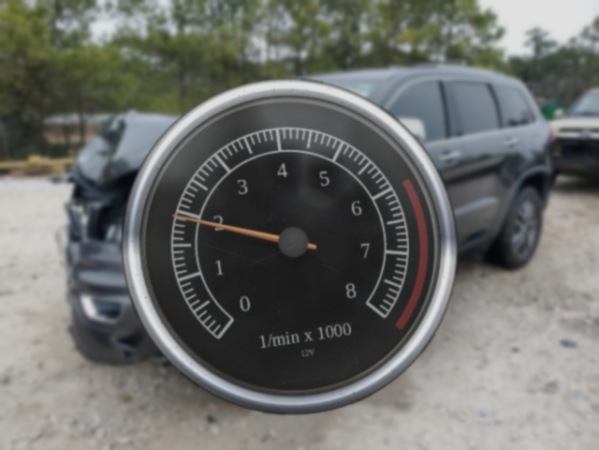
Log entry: 1900 rpm
